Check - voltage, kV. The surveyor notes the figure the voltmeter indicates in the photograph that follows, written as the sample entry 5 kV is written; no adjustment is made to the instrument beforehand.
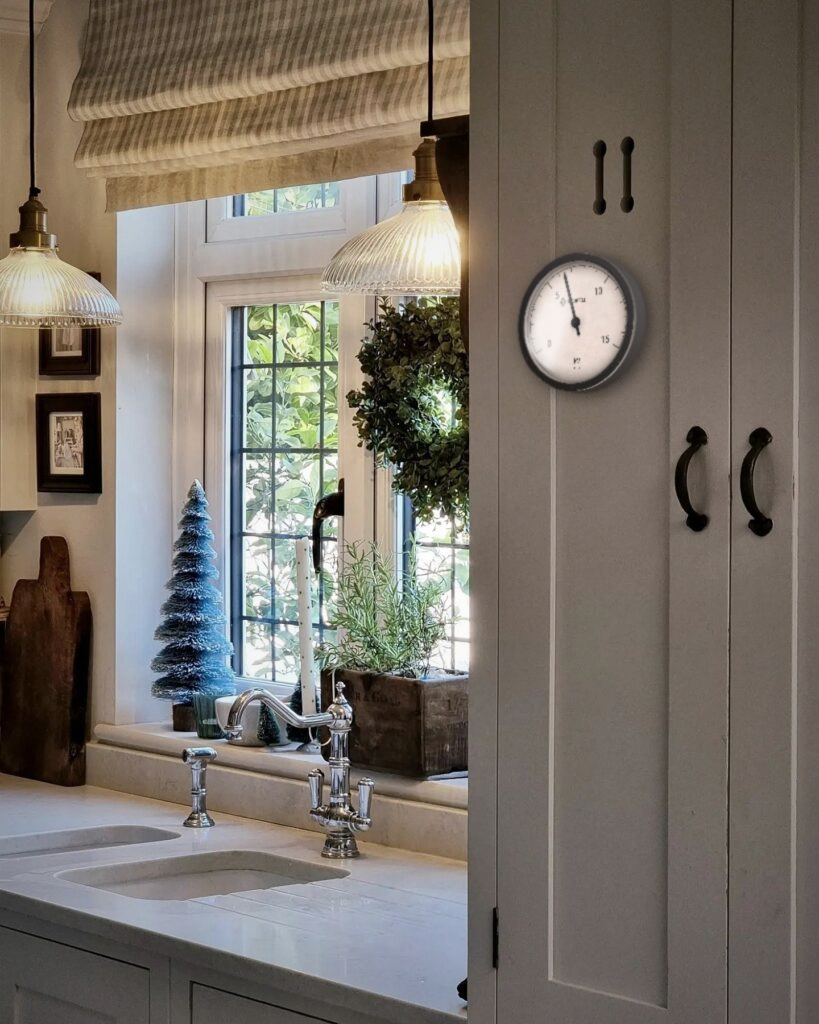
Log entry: 6.5 kV
